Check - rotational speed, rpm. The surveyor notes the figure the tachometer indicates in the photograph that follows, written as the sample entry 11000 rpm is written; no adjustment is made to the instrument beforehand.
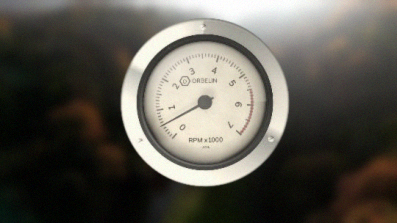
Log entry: 500 rpm
